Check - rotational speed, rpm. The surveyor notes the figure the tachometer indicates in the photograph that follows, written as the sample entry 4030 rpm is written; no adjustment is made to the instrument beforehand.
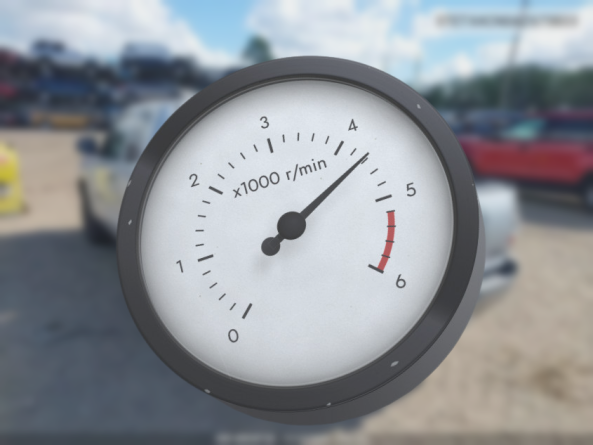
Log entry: 4400 rpm
